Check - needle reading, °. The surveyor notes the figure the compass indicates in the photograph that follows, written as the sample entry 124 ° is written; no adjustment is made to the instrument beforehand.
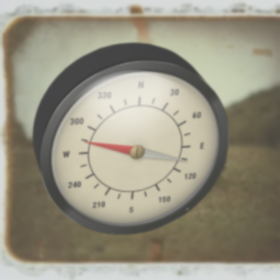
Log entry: 285 °
